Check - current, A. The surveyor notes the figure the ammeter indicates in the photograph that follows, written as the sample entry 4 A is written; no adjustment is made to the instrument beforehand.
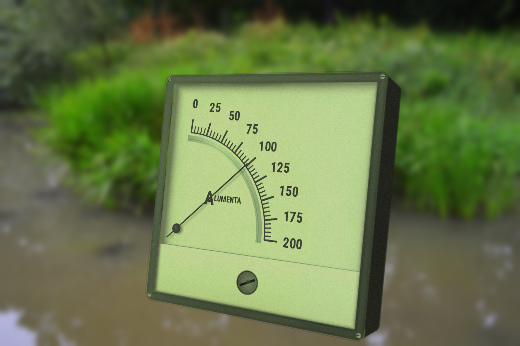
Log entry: 100 A
